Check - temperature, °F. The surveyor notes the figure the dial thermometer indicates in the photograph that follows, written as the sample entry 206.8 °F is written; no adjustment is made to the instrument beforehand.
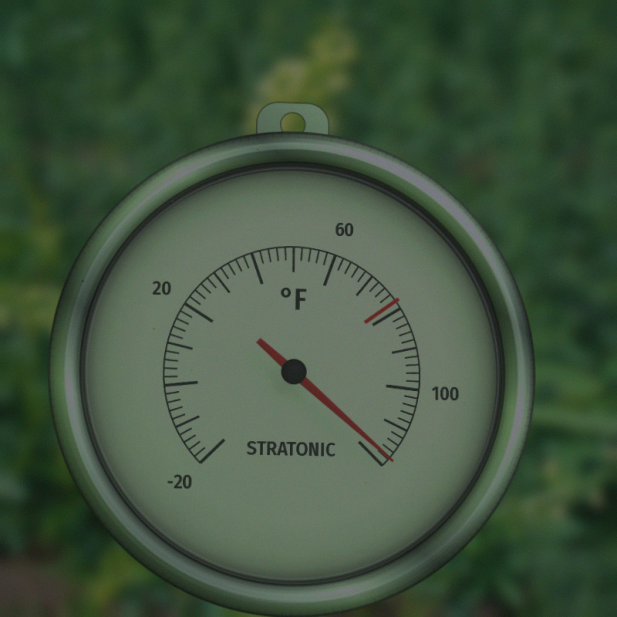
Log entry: 118 °F
